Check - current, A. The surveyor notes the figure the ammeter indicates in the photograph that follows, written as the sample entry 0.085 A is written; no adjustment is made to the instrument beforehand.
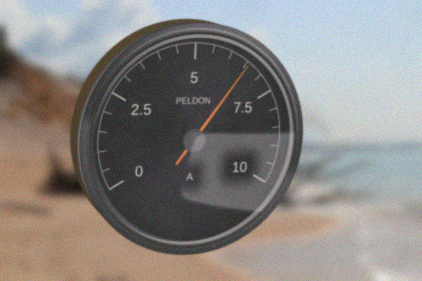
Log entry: 6.5 A
